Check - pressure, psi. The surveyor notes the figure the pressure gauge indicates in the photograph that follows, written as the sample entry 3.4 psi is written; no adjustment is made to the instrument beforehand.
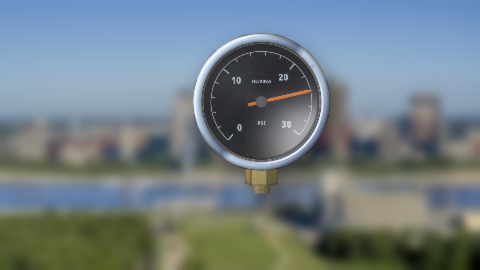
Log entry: 24 psi
